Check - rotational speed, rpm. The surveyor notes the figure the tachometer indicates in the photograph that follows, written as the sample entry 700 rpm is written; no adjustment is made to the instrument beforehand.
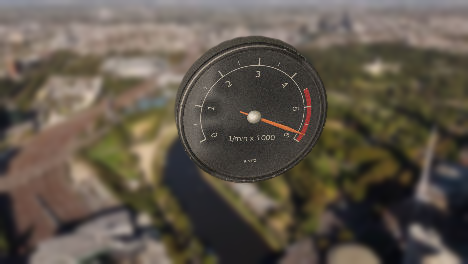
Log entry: 5750 rpm
